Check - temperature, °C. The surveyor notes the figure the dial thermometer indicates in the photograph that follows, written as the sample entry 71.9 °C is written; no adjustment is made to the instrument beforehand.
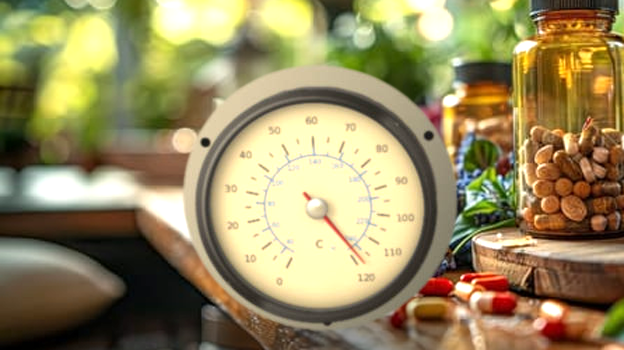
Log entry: 117.5 °C
